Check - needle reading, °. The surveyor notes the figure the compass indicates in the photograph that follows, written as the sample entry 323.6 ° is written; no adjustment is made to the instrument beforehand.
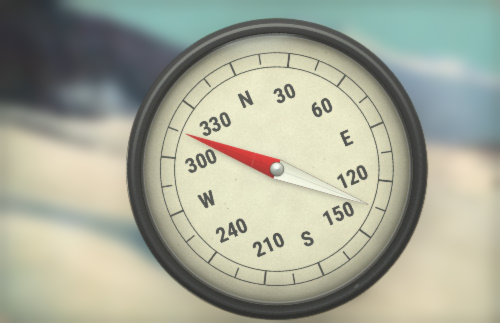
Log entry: 315 °
